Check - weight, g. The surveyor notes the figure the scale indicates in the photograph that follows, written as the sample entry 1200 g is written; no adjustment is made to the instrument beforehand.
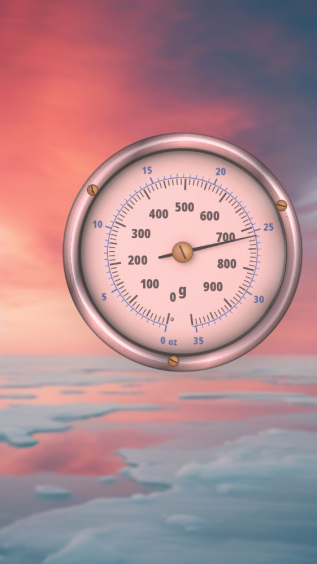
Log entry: 720 g
